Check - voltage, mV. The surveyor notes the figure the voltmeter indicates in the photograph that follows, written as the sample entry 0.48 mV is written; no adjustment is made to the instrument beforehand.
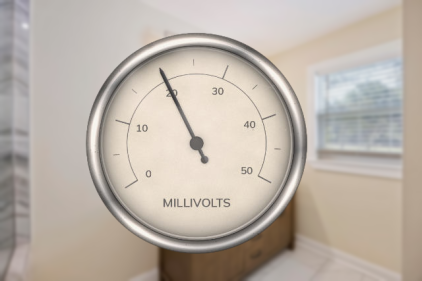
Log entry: 20 mV
